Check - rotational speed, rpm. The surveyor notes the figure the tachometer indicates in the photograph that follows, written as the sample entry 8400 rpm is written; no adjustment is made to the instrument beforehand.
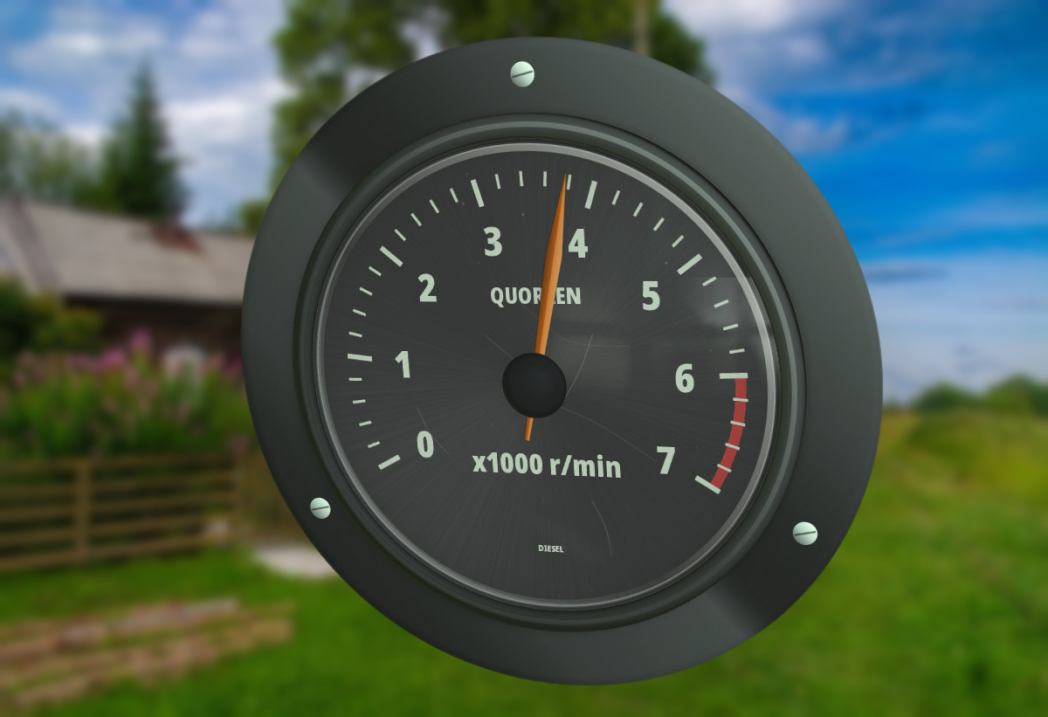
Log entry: 3800 rpm
